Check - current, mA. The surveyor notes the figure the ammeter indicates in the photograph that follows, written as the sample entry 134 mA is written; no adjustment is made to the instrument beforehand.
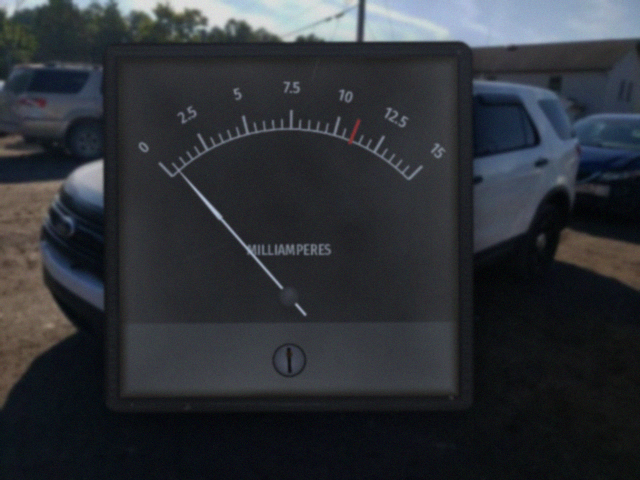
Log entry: 0.5 mA
